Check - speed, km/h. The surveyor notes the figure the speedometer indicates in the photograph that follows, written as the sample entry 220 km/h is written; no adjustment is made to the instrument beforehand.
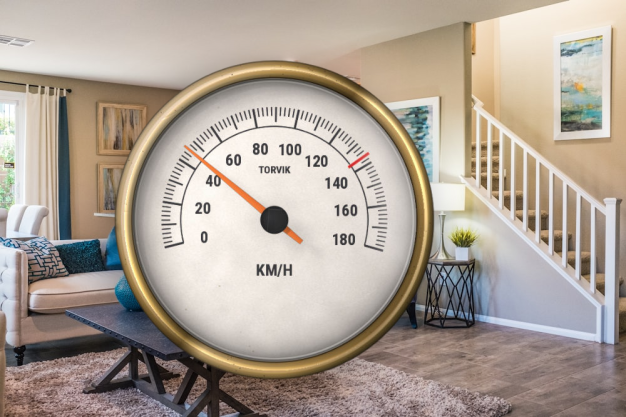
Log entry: 46 km/h
